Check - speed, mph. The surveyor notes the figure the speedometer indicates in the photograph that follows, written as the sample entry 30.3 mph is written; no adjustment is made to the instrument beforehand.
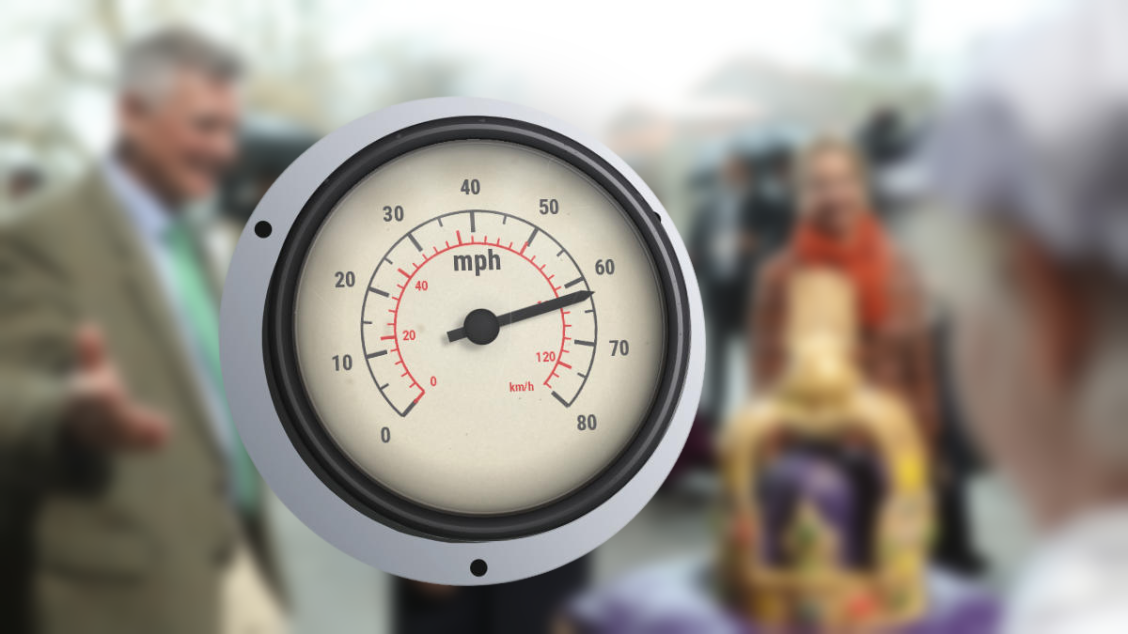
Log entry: 62.5 mph
